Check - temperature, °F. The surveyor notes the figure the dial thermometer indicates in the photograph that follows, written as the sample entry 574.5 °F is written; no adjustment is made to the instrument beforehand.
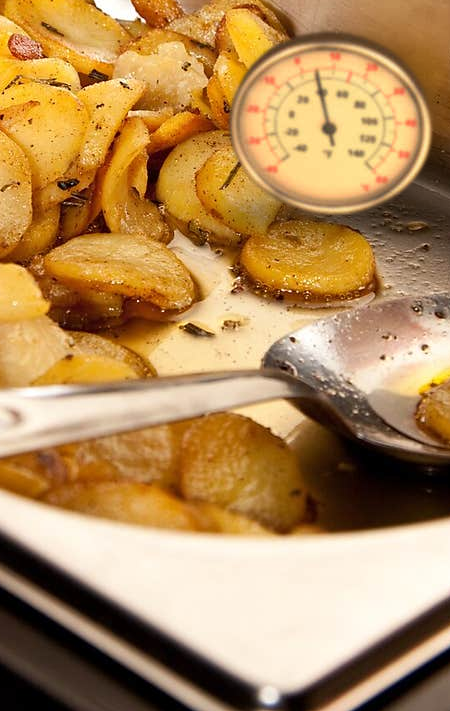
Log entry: 40 °F
